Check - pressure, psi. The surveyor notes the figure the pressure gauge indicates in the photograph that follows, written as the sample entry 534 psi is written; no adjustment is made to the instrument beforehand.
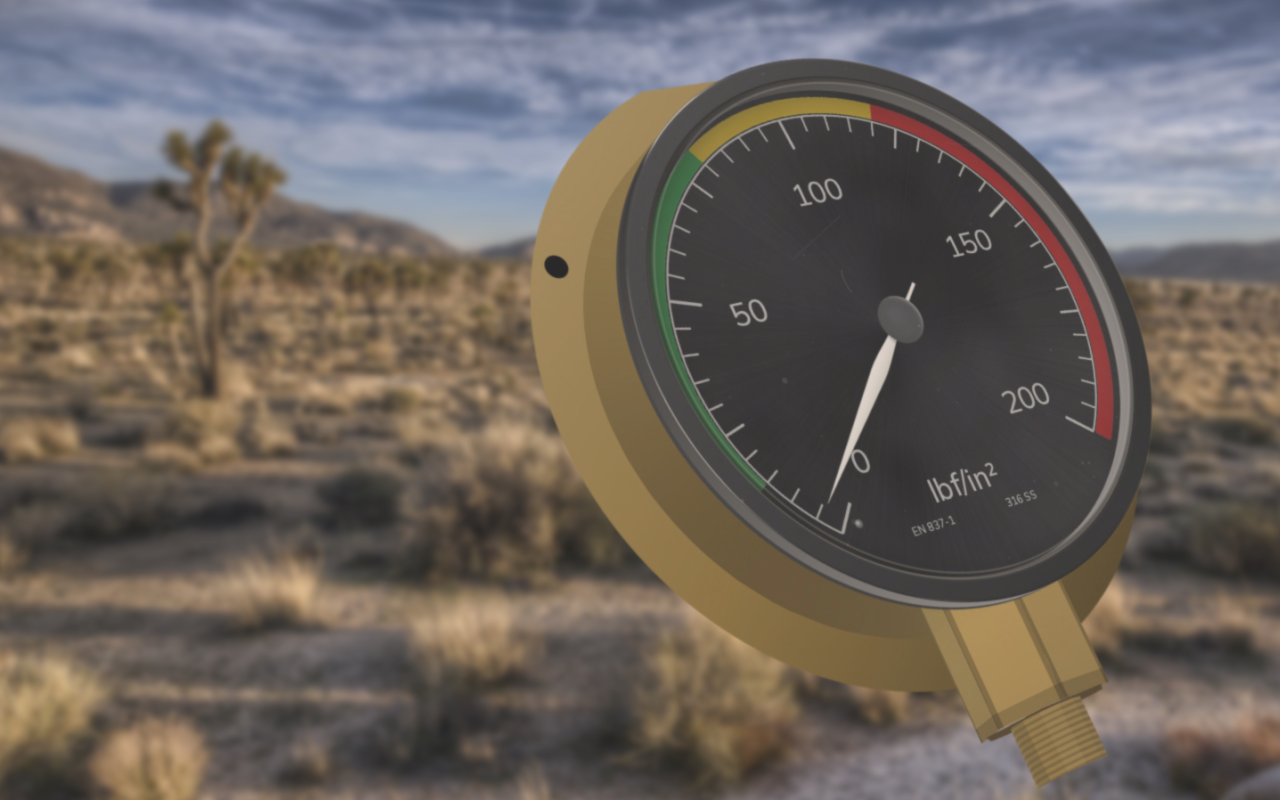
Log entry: 5 psi
